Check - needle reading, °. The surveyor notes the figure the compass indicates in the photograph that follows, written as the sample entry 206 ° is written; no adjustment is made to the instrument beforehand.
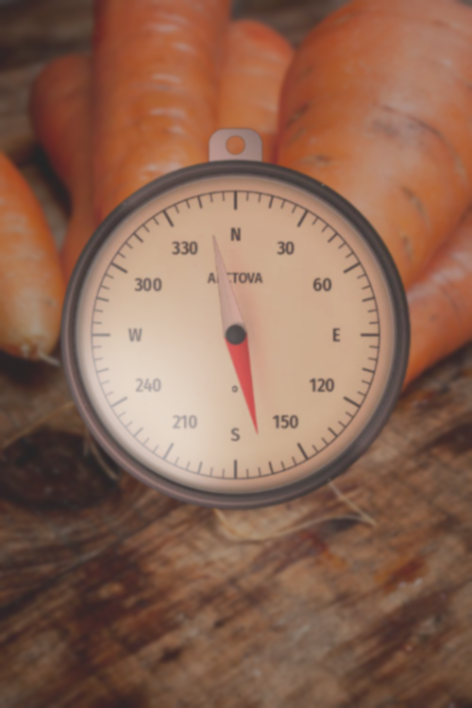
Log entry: 167.5 °
